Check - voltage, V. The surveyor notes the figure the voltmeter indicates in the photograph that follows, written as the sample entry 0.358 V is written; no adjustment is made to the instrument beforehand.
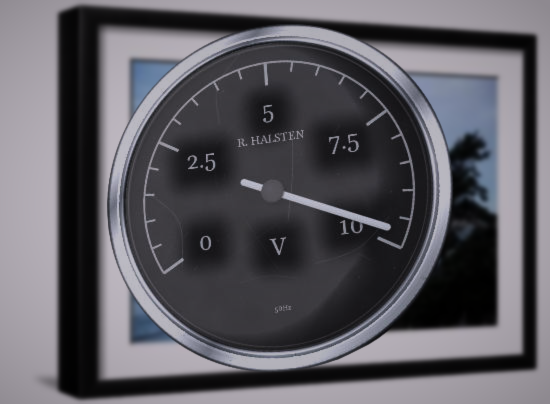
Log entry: 9.75 V
